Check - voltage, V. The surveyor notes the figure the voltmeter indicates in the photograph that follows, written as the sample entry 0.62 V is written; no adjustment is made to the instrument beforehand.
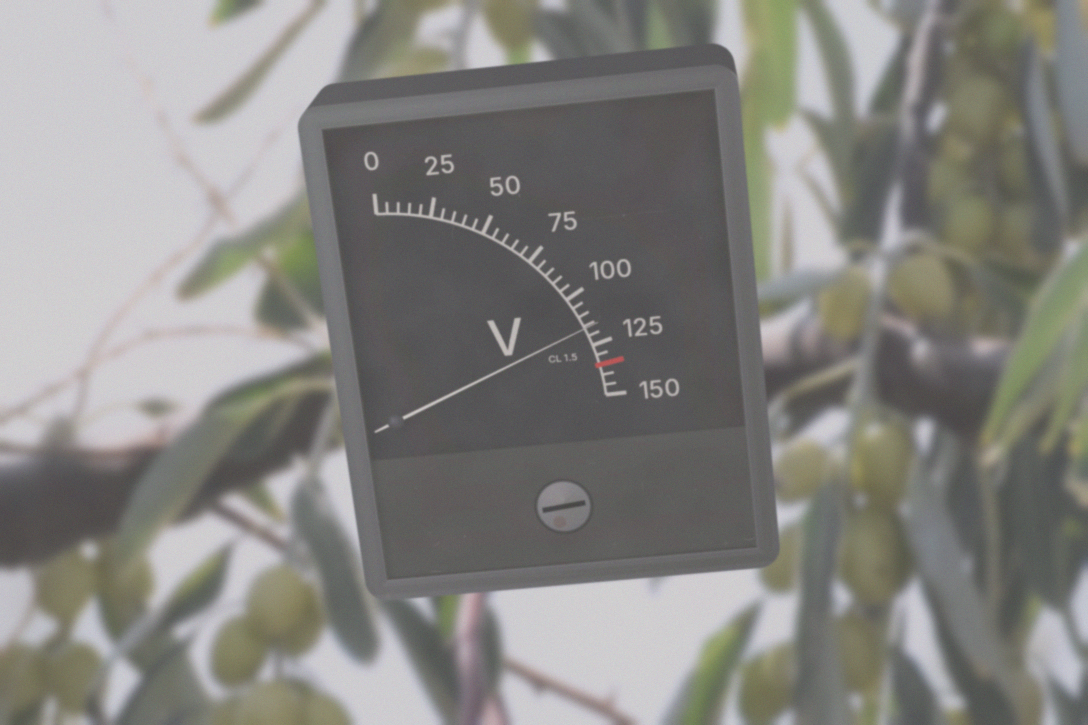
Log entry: 115 V
